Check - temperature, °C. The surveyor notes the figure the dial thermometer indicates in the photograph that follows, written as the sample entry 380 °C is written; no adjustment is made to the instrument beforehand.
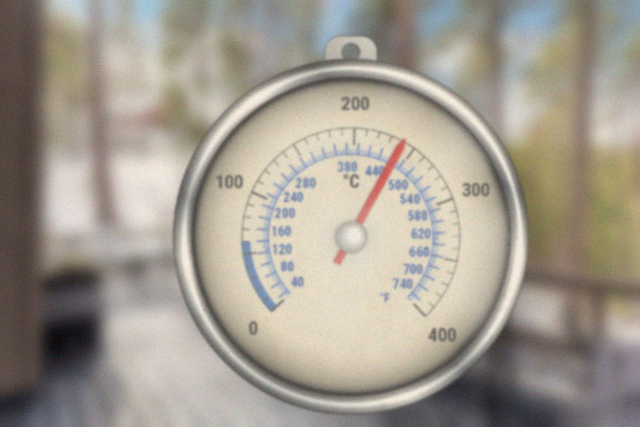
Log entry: 240 °C
